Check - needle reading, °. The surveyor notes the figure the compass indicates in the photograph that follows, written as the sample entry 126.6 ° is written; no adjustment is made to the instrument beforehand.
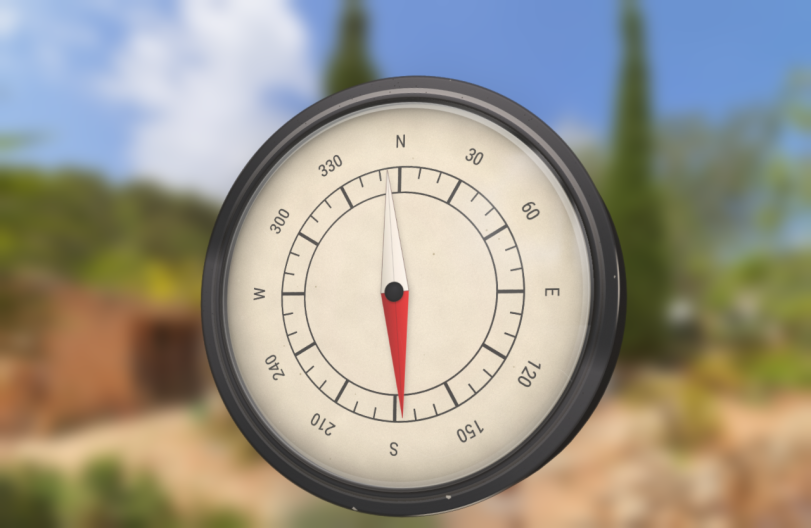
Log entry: 175 °
